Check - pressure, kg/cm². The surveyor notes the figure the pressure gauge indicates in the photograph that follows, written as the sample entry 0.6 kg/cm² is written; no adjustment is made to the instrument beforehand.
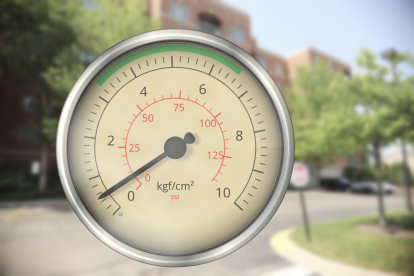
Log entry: 0.5 kg/cm²
